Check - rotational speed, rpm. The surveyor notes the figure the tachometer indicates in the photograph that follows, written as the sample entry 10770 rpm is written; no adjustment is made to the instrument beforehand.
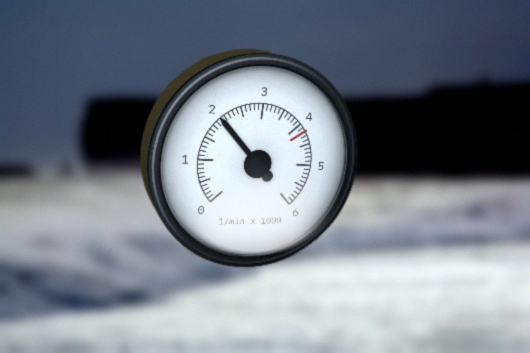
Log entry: 2000 rpm
